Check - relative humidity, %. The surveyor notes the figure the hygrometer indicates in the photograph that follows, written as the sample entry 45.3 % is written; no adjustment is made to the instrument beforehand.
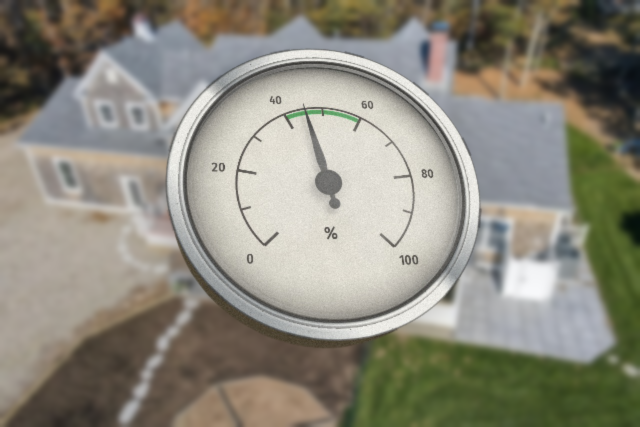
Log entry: 45 %
